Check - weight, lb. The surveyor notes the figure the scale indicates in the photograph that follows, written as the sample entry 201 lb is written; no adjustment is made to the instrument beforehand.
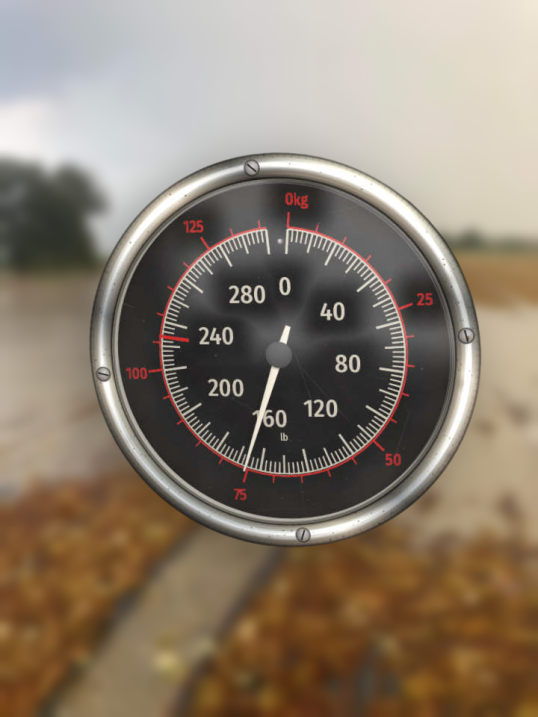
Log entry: 166 lb
